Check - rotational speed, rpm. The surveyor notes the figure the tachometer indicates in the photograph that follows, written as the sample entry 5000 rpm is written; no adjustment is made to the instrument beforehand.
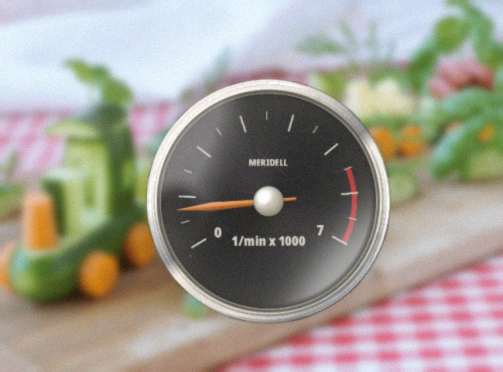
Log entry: 750 rpm
